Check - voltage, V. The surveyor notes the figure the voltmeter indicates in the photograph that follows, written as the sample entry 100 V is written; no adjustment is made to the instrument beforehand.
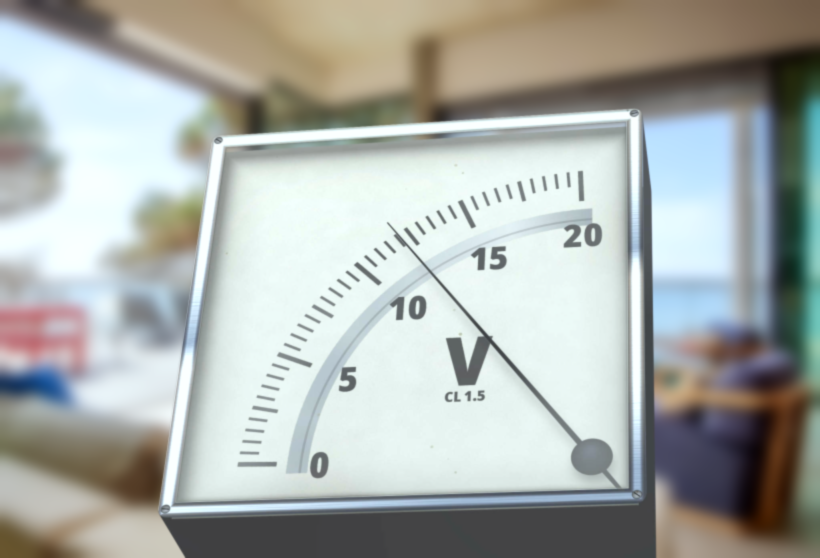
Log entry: 12 V
